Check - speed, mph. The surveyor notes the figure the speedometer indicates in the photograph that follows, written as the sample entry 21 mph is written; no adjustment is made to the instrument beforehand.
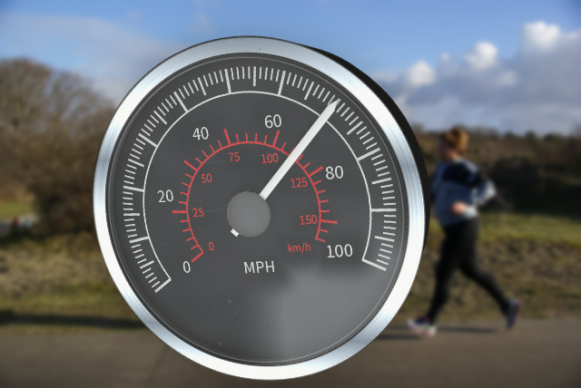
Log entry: 70 mph
